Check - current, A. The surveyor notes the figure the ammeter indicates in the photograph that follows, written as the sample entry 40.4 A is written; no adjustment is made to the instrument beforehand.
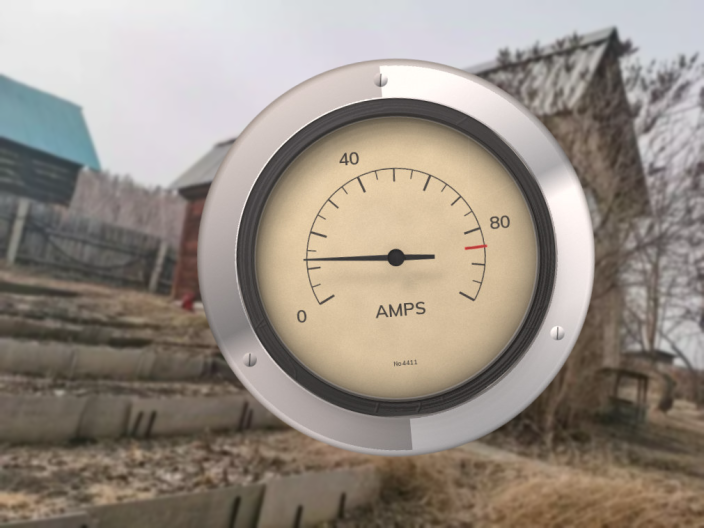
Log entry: 12.5 A
